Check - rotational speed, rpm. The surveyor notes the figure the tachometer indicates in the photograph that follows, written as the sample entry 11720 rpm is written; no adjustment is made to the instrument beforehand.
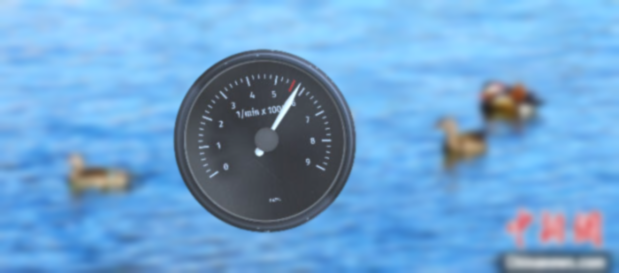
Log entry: 5800 rpm
